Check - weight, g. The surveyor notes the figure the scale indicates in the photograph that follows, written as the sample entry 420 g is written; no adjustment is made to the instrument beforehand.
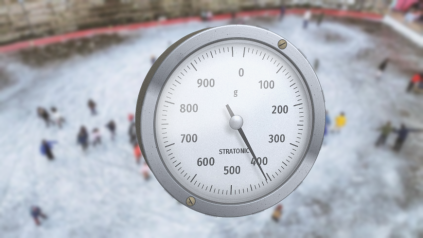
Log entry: 410 g
